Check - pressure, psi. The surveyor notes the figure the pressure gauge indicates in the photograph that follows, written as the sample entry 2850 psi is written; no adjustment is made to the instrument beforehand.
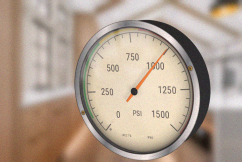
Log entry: 1000 psi
